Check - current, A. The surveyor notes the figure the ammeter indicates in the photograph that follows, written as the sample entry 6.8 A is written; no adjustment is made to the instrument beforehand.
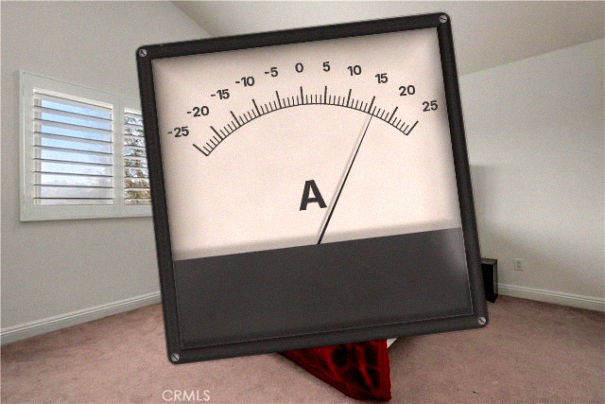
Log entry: 16 A
